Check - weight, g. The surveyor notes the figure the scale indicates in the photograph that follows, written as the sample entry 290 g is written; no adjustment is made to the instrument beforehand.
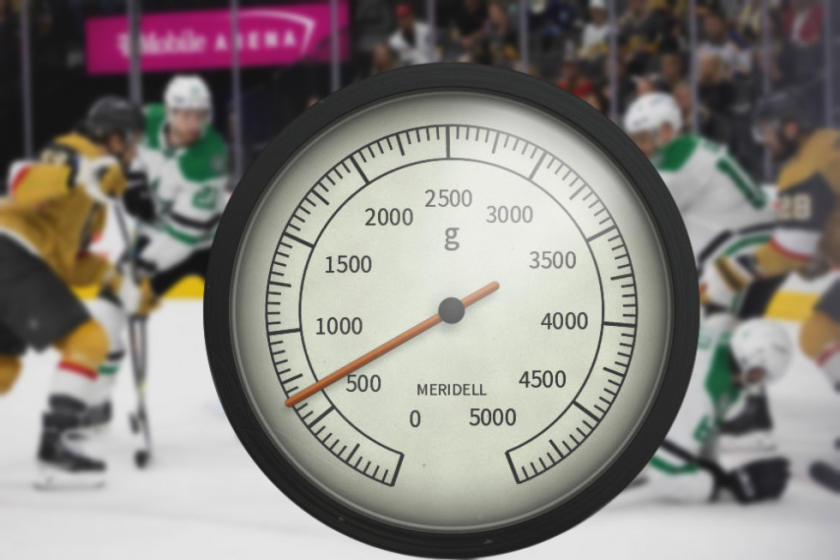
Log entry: 650 g
